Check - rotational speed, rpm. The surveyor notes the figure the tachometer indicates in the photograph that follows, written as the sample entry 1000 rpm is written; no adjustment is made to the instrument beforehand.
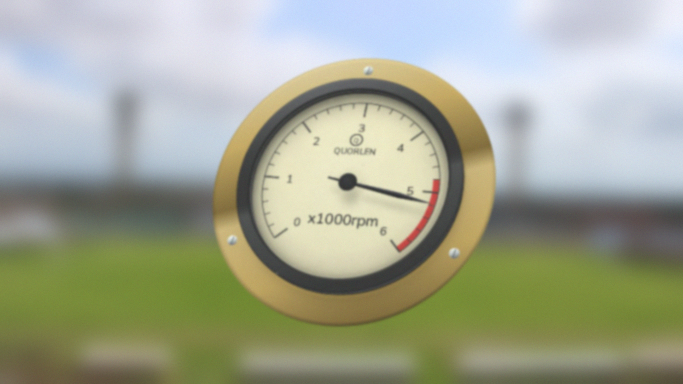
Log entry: 5200 rpm
